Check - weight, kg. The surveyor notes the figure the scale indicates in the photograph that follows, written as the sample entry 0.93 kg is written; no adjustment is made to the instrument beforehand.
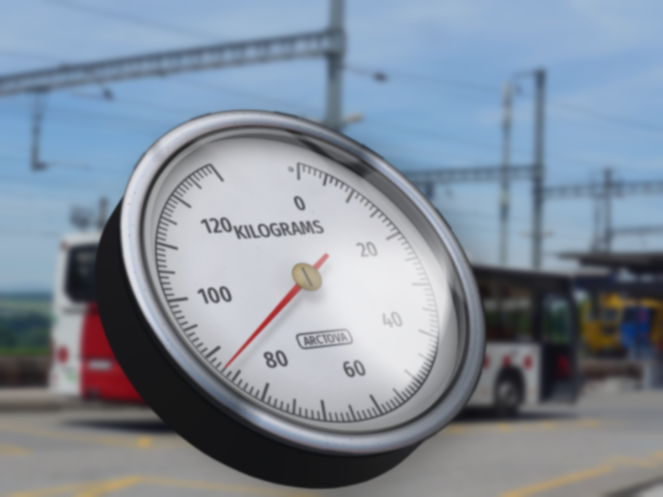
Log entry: 87 kg
